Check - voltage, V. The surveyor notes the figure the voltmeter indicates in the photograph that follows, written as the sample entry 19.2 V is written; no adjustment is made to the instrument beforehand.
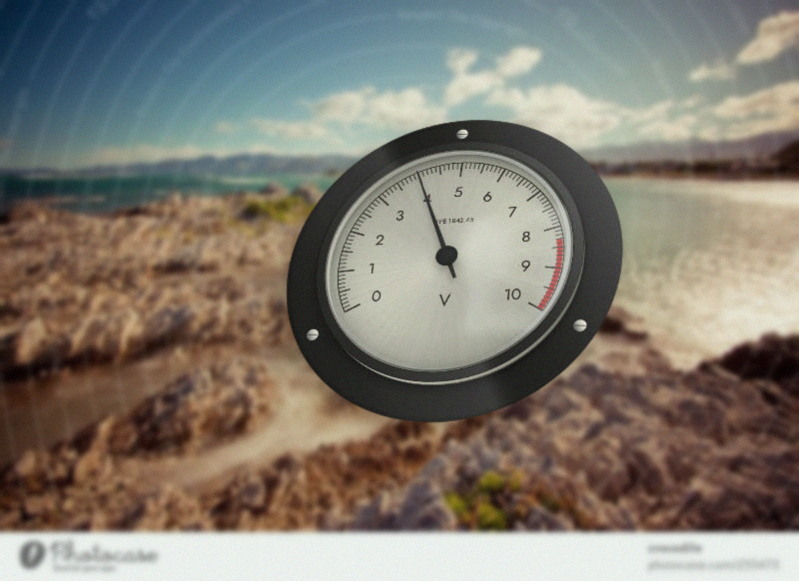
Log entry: 4 V
